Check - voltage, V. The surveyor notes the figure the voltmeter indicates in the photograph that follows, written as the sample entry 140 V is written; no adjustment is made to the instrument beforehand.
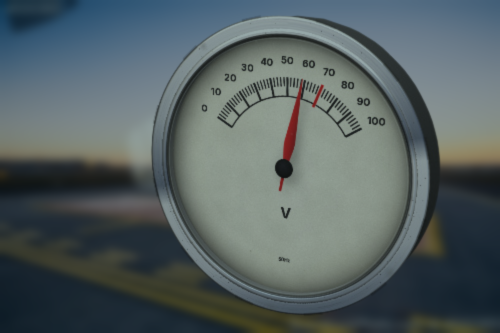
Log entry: 60 V
